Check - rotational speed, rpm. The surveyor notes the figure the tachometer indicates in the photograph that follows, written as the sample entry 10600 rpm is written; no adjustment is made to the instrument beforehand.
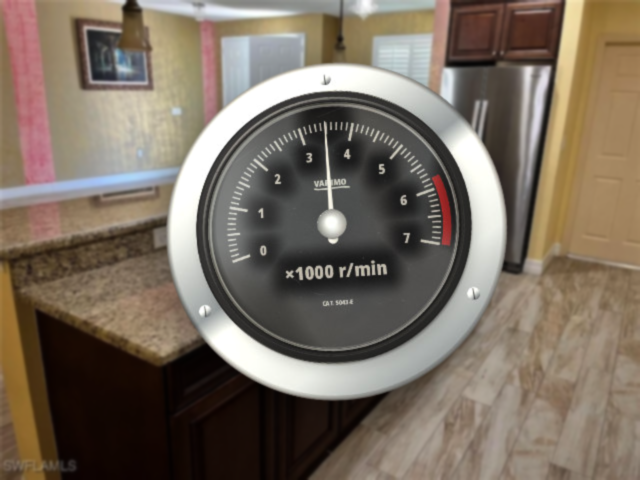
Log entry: 3500 rpm
